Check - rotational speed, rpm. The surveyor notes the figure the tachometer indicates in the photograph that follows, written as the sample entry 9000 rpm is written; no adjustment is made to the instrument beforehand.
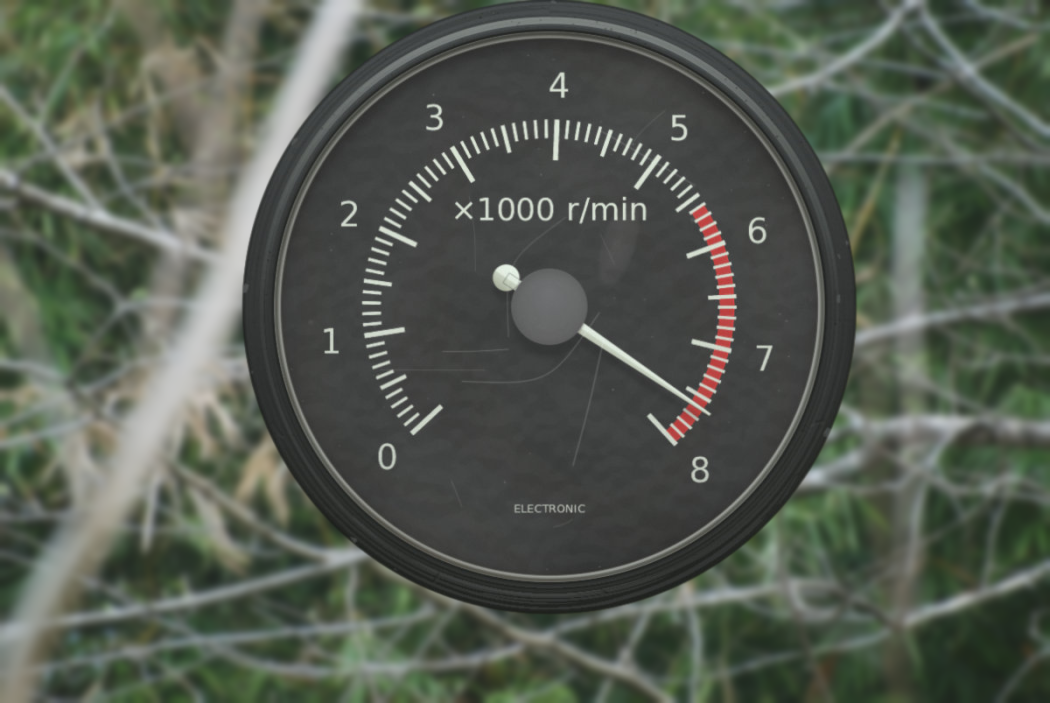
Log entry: 7600 rpm
